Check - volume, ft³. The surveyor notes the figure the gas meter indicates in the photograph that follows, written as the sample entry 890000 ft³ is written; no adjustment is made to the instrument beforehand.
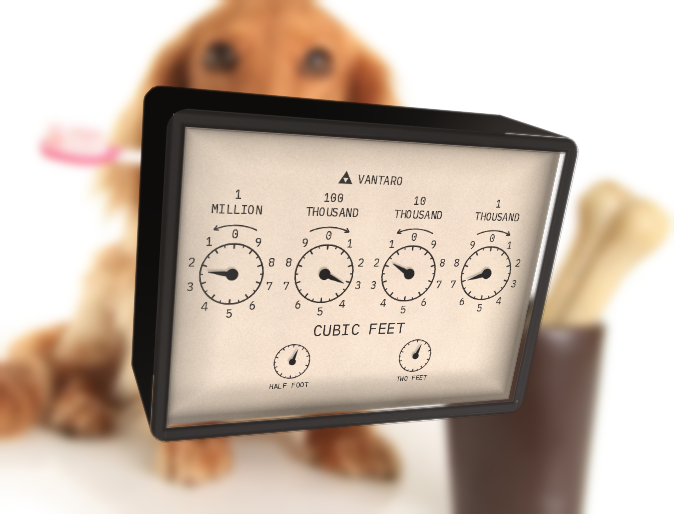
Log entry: 231700 ft³
